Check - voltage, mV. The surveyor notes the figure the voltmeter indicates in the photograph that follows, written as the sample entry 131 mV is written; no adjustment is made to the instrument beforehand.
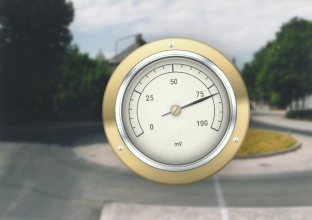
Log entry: 80 mV
